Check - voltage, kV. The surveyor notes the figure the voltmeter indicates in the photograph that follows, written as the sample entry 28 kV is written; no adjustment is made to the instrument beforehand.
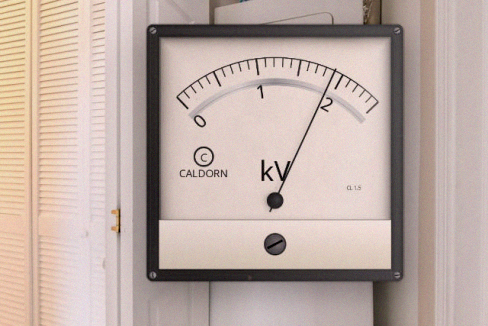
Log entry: 1.9 kV
